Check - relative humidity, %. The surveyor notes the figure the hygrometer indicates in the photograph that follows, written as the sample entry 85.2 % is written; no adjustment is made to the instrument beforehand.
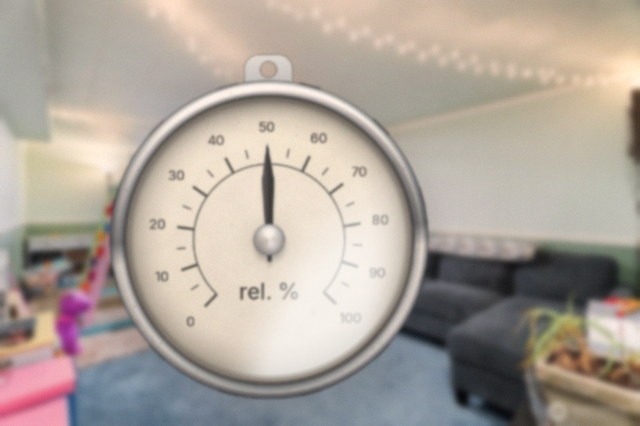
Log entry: 50 %
